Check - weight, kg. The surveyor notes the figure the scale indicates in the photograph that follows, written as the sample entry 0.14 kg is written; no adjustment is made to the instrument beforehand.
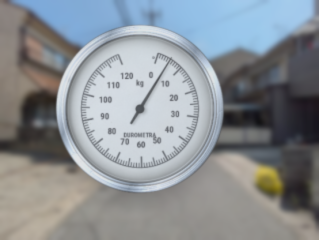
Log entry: 5 kg
